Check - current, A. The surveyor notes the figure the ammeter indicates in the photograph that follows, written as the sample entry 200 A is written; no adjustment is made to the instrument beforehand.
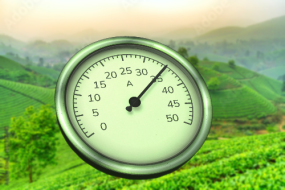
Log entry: 35 A
